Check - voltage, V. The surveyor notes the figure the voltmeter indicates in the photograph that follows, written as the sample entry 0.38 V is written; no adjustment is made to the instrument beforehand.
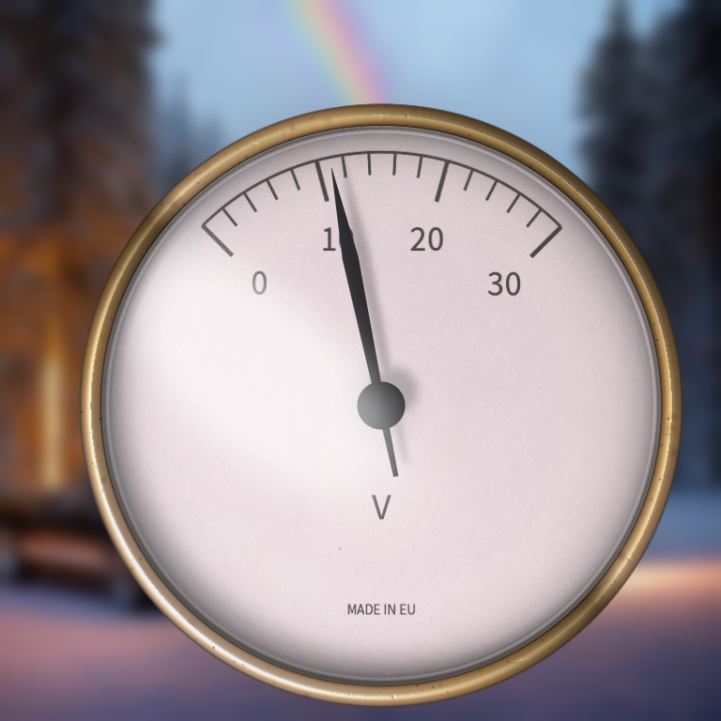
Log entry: 11 V
